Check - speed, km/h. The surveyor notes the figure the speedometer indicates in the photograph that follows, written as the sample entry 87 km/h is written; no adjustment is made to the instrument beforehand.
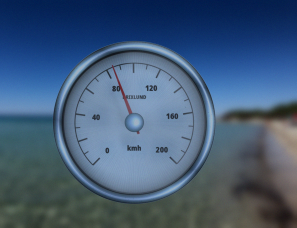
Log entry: 85 km/h
